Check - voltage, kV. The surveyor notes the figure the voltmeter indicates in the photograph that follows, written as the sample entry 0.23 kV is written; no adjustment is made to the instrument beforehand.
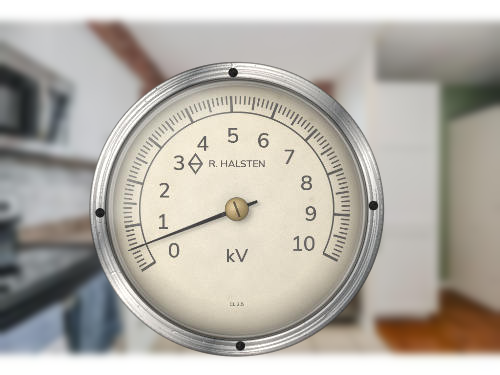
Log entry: 0.5 kV
